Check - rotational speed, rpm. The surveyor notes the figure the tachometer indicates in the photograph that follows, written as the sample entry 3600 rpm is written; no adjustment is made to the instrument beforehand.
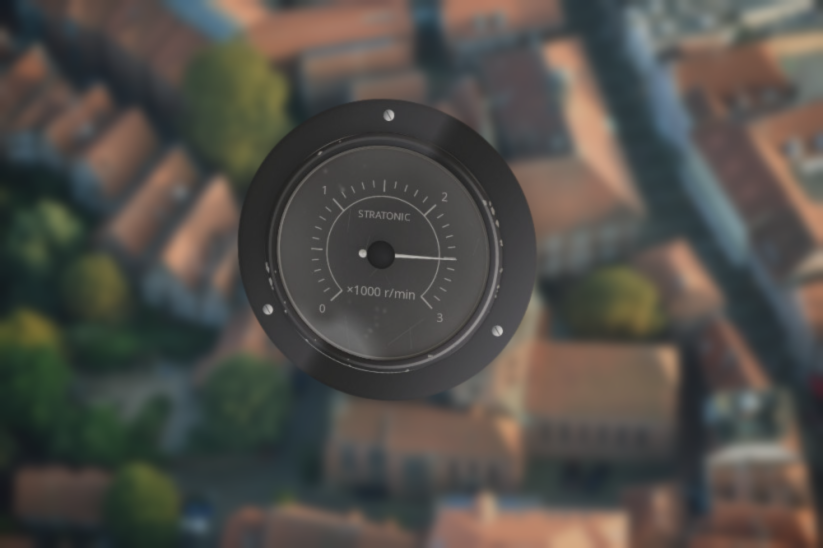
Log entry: 2500 rpm
